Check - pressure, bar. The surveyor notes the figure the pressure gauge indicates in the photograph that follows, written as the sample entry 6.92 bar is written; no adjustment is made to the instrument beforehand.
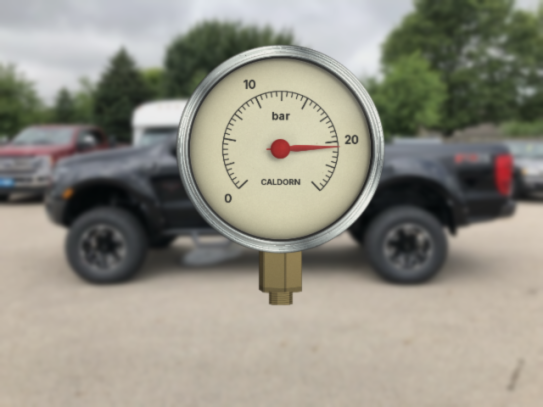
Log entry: 20.5 bar
